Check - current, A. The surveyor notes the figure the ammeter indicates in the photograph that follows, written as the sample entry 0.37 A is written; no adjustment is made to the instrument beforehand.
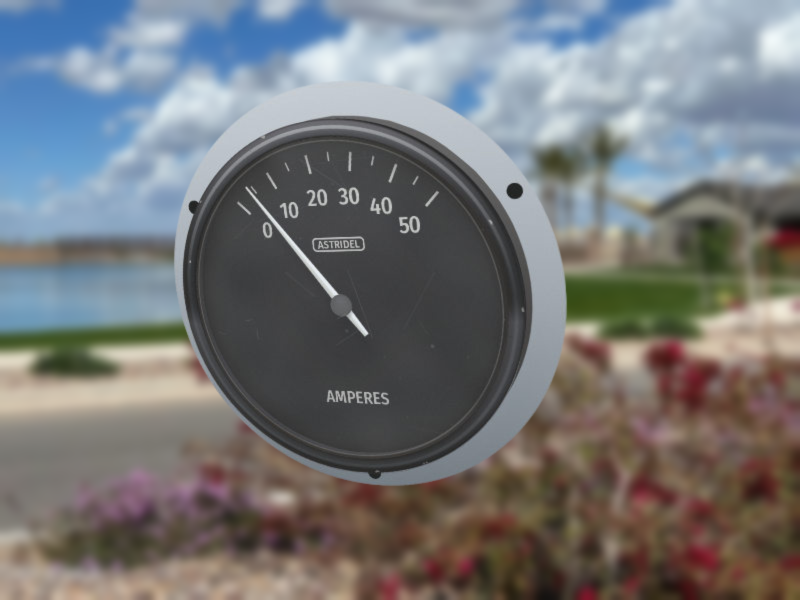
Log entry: 5 A
